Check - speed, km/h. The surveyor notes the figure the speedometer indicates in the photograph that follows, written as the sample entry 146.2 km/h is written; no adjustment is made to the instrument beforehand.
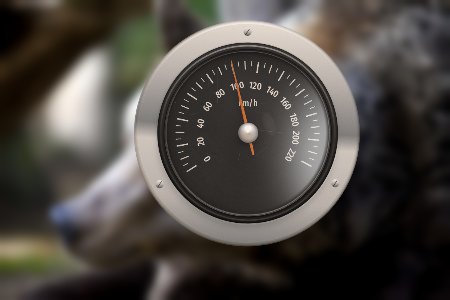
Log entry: 100 km/h
